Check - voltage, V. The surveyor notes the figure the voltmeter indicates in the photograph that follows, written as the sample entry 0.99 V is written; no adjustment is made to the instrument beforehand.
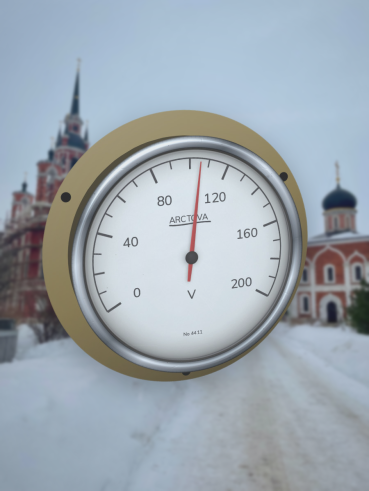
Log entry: 105 V
